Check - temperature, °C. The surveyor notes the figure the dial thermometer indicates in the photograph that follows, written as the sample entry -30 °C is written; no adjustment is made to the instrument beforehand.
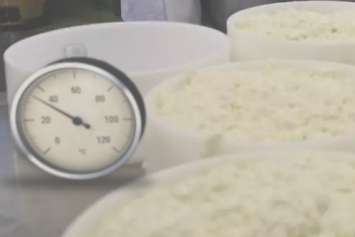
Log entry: 35 °C
